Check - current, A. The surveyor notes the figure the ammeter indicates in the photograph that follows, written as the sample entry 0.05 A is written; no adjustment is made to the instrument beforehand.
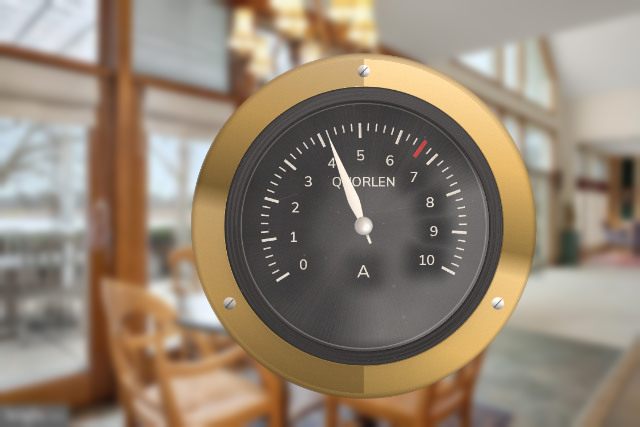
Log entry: 4.2 A
